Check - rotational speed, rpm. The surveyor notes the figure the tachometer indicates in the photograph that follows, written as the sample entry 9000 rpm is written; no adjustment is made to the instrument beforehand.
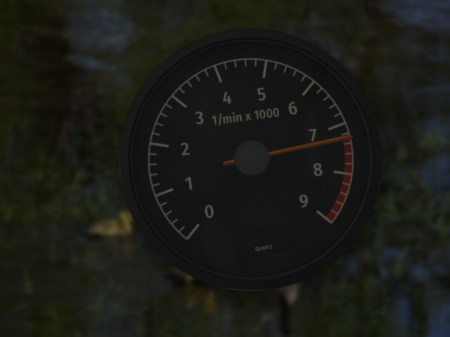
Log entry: 7300 rpm
